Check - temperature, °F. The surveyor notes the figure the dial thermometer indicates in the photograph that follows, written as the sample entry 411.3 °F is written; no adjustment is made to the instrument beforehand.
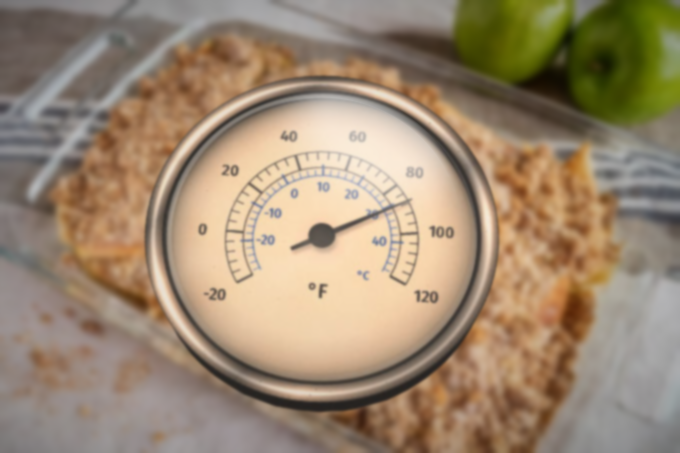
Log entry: 88 °F
